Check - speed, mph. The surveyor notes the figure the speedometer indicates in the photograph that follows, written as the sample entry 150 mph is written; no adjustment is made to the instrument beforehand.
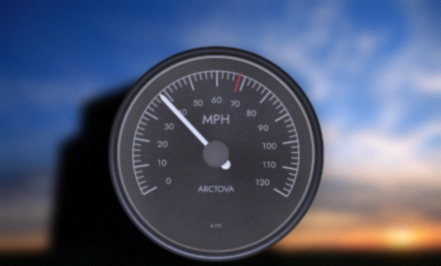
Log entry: 38 mph
